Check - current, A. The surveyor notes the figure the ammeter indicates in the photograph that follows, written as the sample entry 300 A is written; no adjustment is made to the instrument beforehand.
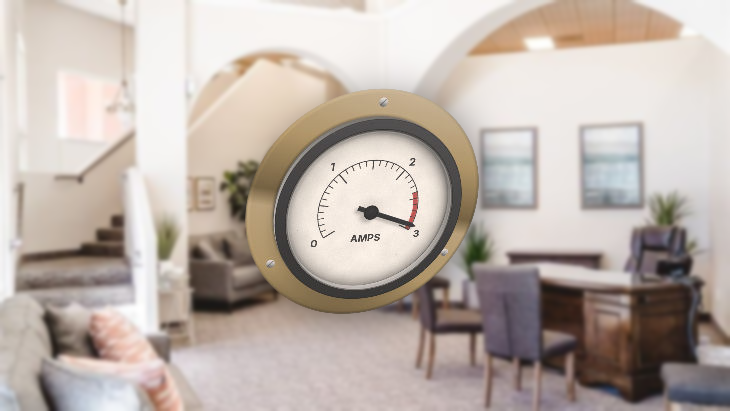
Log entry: 2.9 A
